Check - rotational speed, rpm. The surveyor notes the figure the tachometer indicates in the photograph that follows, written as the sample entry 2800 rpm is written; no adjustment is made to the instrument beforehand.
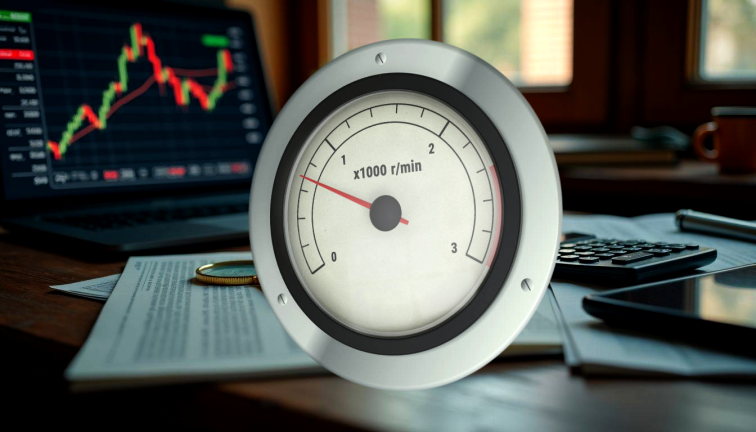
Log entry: 700 rpm
